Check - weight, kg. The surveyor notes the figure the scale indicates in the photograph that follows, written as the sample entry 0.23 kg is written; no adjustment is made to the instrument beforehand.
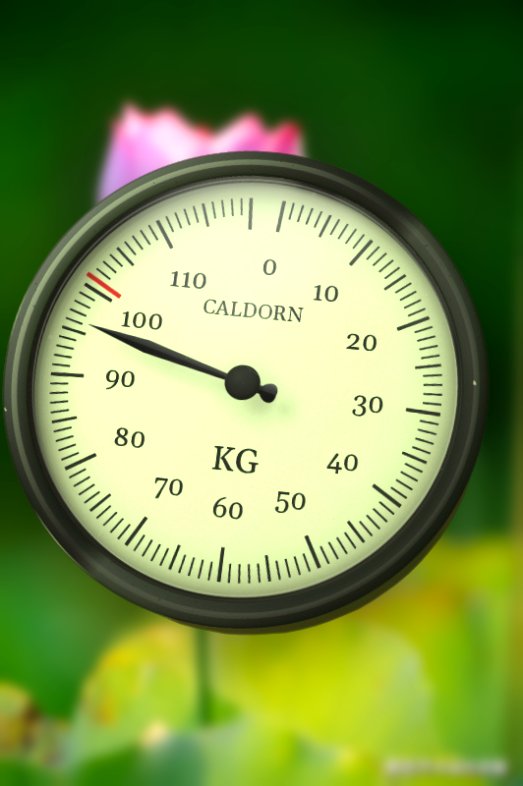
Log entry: 96 kg
